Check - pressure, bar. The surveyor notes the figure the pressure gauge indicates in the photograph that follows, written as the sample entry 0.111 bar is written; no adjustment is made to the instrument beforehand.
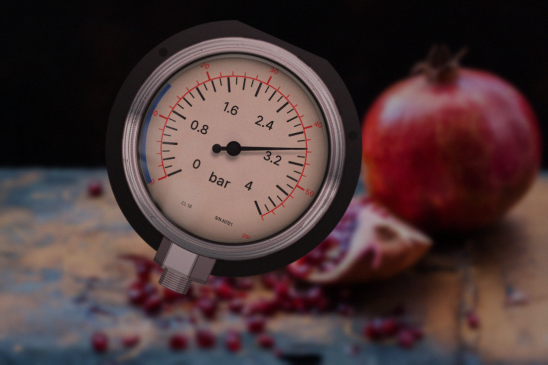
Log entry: 3 bar
